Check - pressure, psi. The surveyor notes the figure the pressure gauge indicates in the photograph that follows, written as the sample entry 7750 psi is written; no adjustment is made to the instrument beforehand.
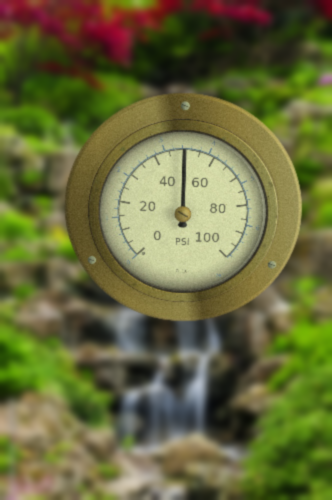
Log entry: 50 psi
